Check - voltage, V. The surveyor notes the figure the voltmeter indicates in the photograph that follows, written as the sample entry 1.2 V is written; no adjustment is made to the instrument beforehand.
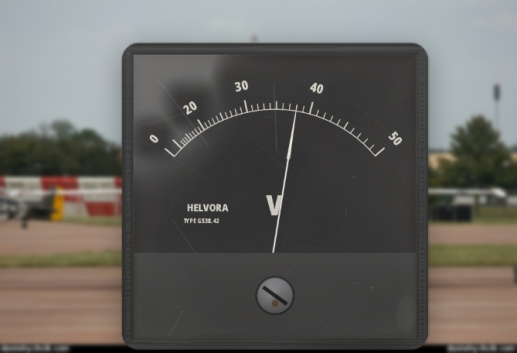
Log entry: 38 V
